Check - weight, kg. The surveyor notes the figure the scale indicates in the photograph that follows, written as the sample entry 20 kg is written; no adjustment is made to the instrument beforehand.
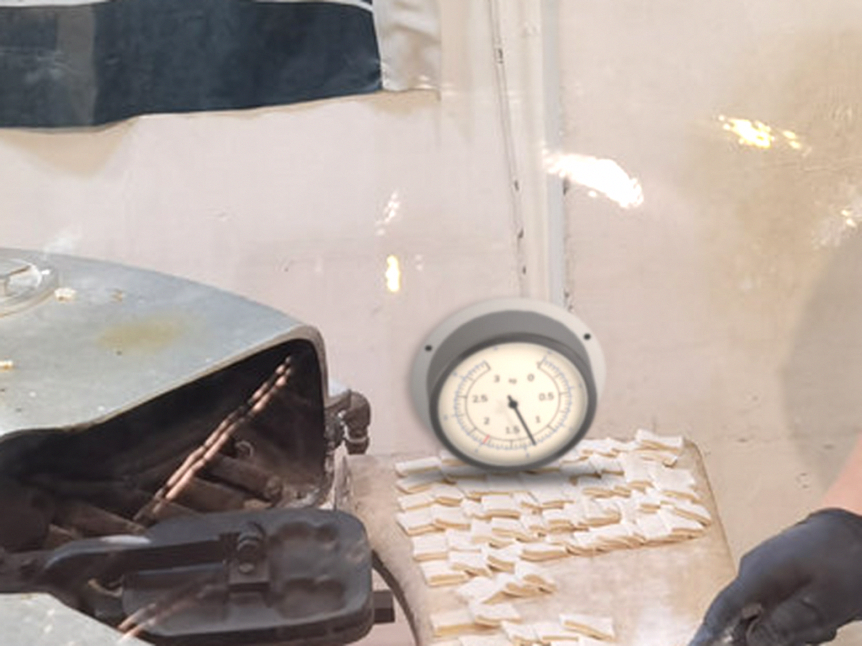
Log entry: 1.25 kg
